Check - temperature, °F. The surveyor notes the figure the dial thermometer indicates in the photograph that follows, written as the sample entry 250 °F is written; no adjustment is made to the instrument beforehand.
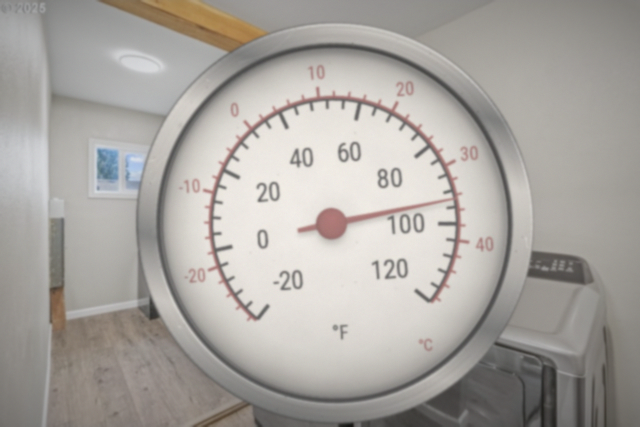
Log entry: 94 °F
